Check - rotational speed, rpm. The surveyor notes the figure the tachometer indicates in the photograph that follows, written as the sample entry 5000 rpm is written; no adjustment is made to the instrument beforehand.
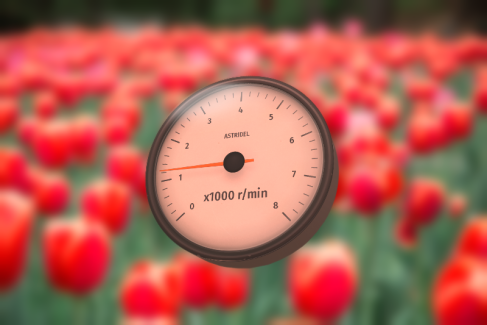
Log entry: 1200 rpm
